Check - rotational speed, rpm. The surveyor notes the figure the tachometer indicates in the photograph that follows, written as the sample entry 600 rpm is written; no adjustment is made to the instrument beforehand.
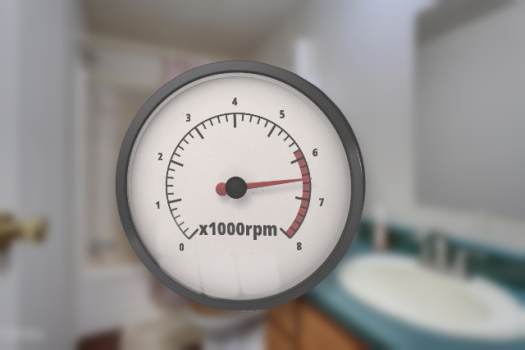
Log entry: 6500 rpm
